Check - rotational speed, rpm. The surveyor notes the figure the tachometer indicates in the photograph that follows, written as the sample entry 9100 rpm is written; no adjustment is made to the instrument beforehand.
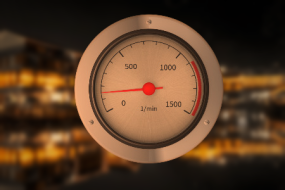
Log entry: 150 rpm
